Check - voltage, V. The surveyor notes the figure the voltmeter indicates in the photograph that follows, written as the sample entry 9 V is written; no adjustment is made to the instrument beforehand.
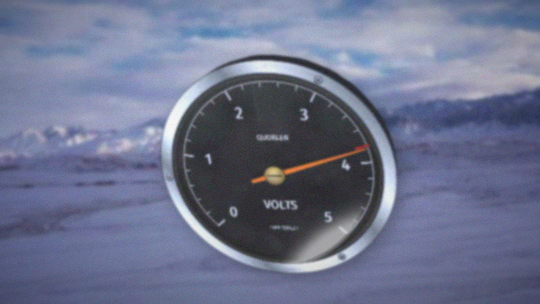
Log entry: 3.8 V
